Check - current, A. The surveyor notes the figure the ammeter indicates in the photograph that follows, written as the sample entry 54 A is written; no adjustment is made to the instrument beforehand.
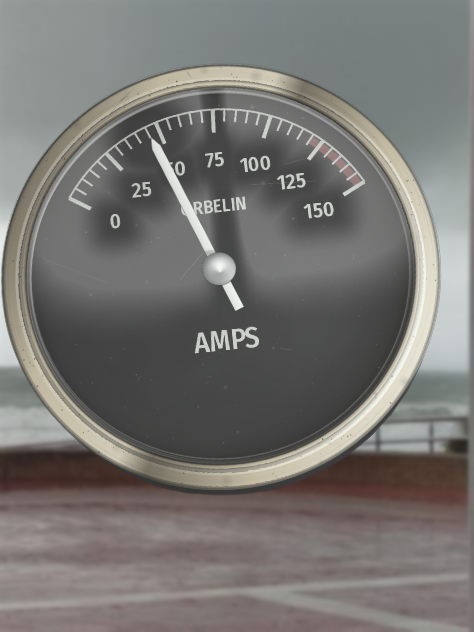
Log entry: 45 A
